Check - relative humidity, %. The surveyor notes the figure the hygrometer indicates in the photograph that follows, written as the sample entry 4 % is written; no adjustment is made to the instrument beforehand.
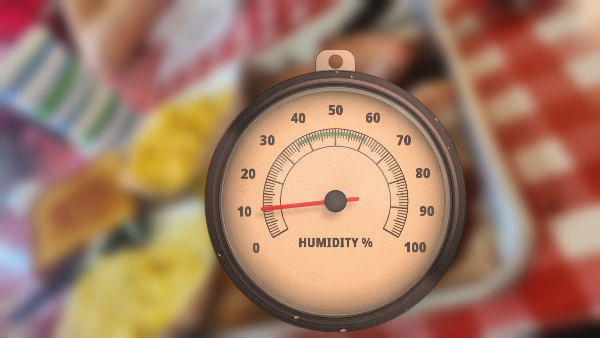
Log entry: 10 %
